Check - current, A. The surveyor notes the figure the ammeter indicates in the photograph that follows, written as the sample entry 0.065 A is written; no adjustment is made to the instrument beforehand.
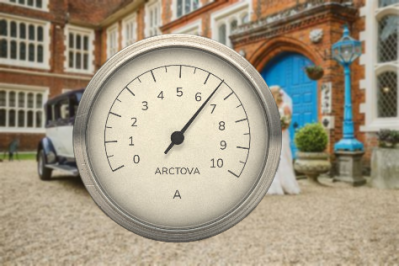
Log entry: 6.5 A
